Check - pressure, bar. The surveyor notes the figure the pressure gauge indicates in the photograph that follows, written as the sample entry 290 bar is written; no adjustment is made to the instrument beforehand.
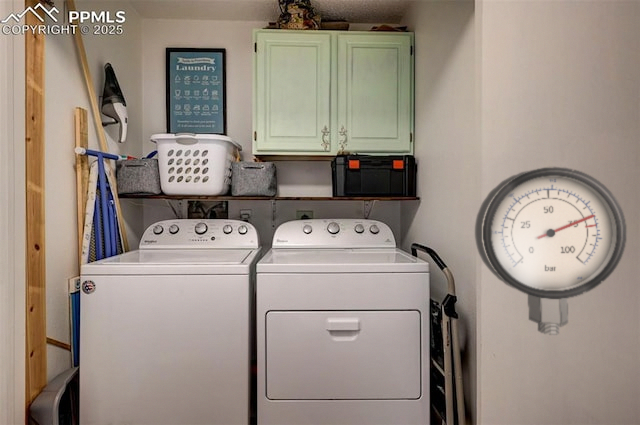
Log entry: 75 bar
